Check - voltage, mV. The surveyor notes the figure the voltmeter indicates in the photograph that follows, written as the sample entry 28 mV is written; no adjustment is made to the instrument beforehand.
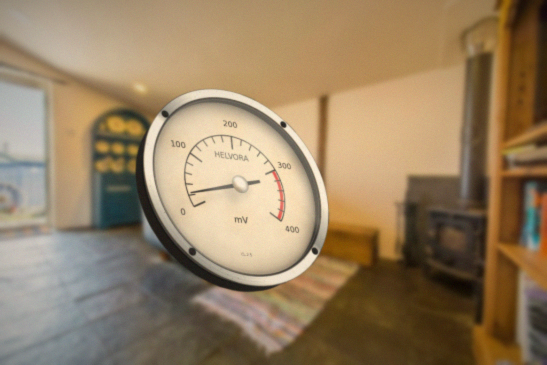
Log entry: 20 mV
